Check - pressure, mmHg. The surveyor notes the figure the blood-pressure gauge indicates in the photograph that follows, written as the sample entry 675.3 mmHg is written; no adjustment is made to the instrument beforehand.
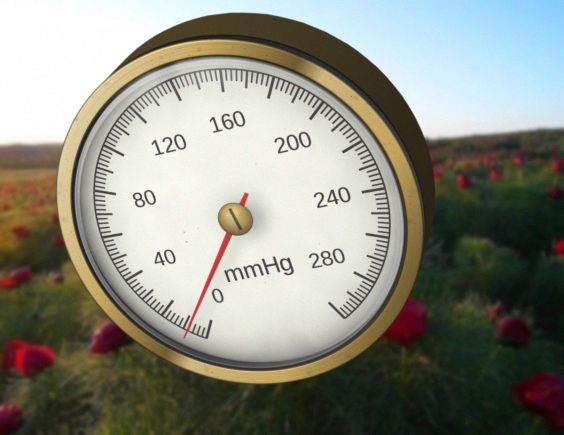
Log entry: 8 mmHg
